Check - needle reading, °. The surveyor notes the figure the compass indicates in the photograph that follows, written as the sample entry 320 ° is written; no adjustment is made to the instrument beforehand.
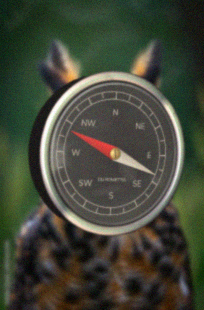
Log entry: 292.5 °
